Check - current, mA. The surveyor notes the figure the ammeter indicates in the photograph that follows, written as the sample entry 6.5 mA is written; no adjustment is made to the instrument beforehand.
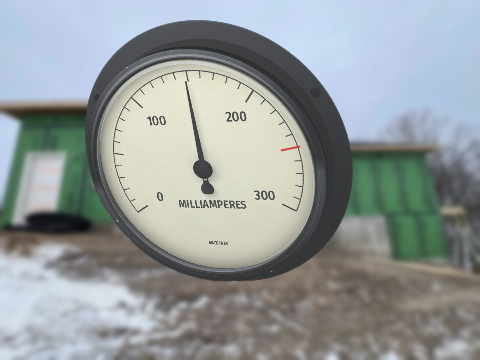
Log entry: 150 mA
